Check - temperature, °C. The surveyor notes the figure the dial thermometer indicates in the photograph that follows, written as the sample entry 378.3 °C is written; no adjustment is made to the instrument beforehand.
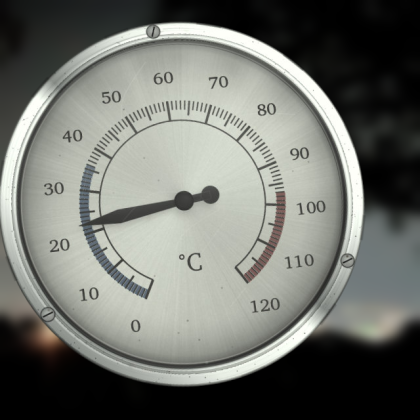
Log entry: 22 °C
